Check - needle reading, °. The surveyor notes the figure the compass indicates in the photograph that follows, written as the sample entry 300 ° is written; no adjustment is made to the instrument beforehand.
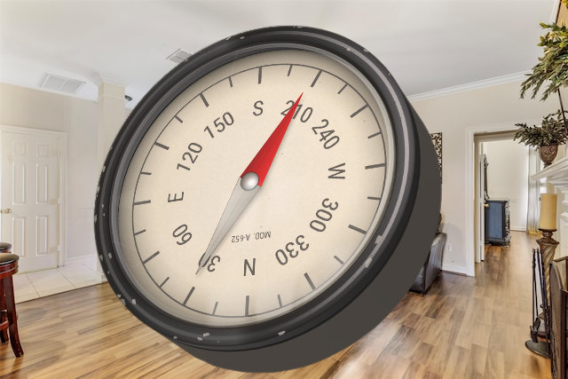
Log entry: 210 °
